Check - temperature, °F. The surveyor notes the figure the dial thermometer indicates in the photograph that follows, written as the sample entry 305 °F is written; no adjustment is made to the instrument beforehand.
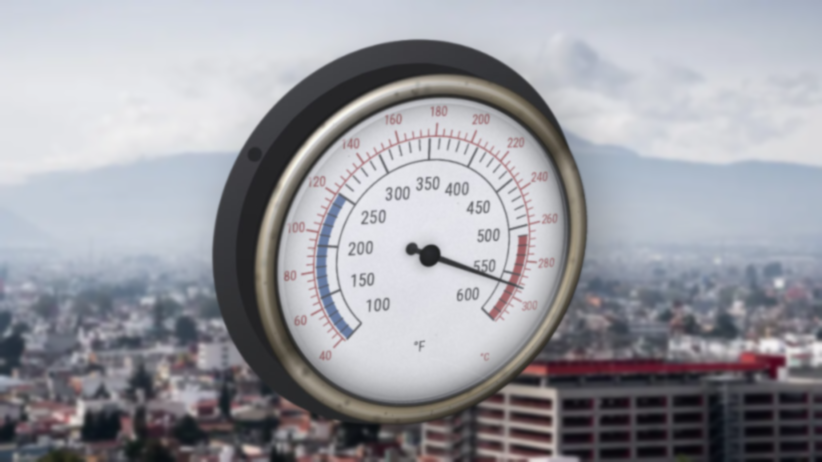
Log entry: 560 °F
